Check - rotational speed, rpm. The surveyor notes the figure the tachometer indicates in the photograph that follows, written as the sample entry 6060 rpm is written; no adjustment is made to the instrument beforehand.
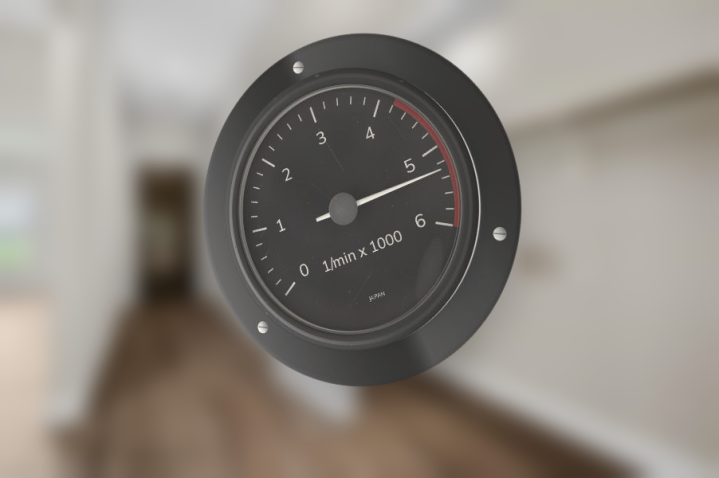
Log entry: 5300 rpm
